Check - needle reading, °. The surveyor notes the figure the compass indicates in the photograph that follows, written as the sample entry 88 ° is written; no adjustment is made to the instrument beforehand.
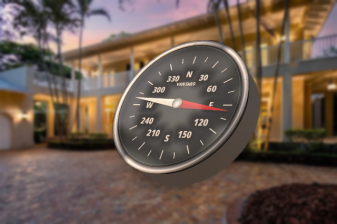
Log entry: 97.5 °
